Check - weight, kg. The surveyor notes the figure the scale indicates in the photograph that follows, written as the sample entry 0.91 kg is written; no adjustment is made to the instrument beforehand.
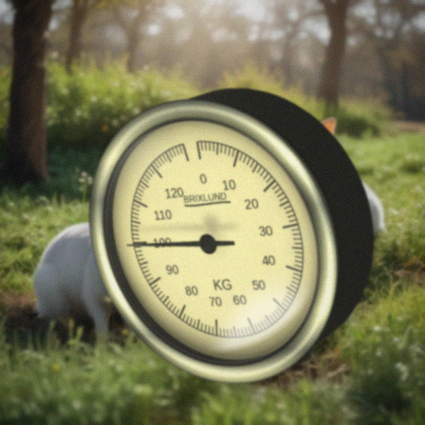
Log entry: 100 kg
